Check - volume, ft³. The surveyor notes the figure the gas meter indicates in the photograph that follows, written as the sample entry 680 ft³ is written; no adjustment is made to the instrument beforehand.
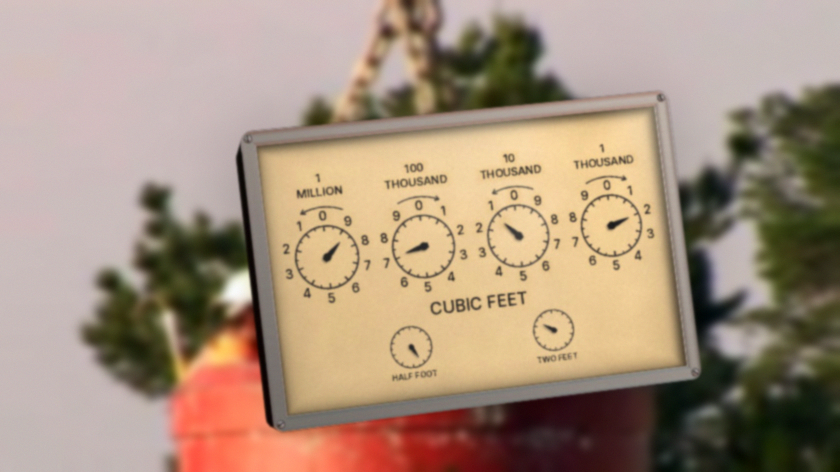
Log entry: 871200 ft³
